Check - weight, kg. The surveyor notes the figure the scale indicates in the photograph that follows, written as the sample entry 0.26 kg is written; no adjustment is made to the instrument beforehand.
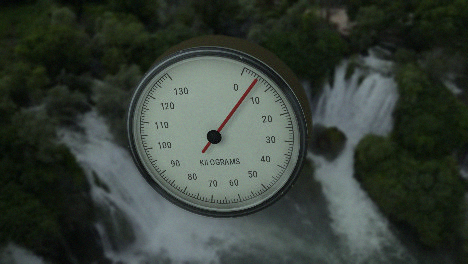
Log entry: 5 kg
